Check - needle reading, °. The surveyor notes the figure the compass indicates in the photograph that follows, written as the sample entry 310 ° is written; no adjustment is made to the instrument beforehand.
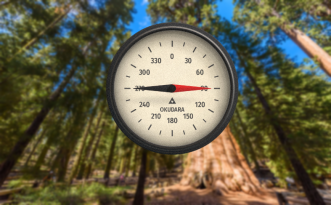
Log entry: 90 °
